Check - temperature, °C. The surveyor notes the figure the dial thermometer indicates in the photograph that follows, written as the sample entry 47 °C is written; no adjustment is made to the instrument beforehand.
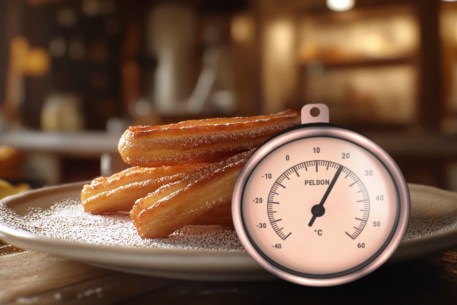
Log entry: 20 °C
